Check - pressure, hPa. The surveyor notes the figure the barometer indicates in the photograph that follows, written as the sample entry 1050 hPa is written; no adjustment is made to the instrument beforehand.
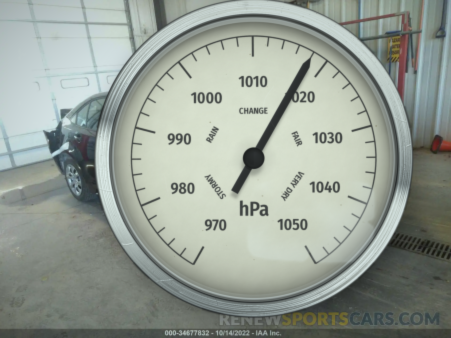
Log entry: 1018 hPa
